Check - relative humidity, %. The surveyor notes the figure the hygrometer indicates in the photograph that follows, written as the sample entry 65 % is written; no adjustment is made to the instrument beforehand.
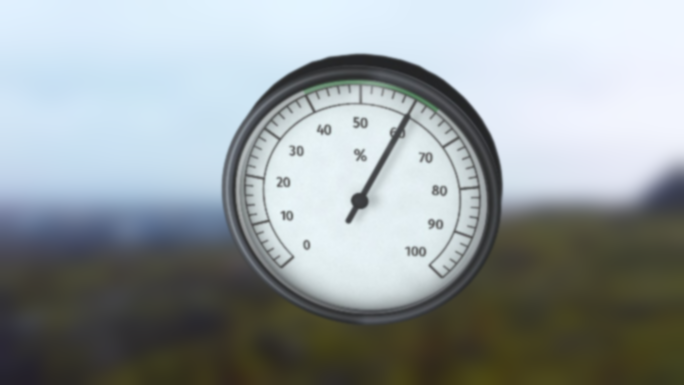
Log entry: 60 %
